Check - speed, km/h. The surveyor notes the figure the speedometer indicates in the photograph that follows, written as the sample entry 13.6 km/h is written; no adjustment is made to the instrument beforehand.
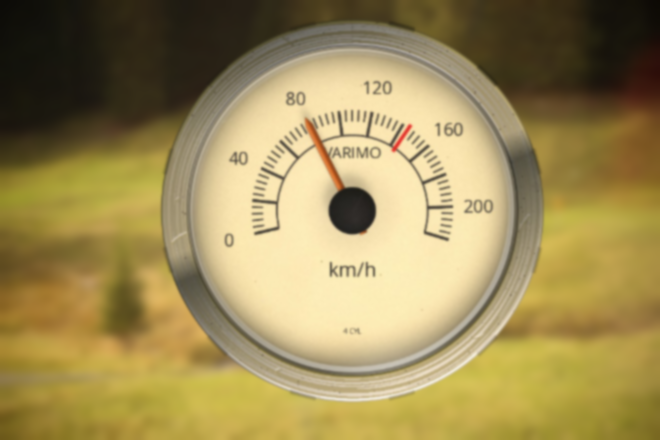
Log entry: 80 km/h
